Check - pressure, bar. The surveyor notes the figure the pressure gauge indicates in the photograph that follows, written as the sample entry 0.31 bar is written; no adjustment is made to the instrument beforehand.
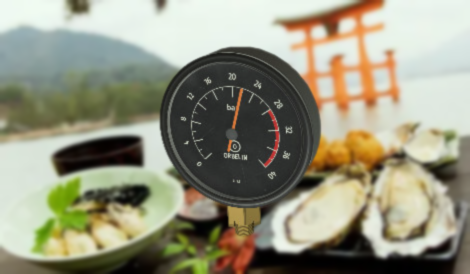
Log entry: 22 bar
